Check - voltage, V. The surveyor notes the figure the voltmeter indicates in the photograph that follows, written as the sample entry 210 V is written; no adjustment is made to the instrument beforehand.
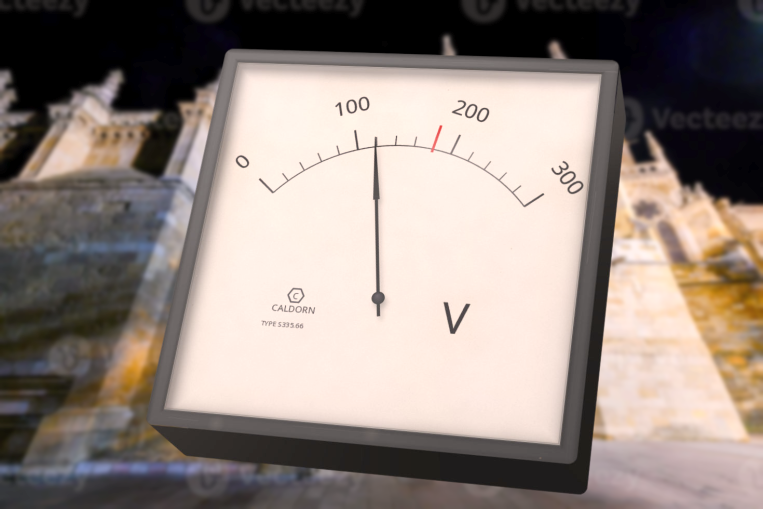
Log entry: 120 V
